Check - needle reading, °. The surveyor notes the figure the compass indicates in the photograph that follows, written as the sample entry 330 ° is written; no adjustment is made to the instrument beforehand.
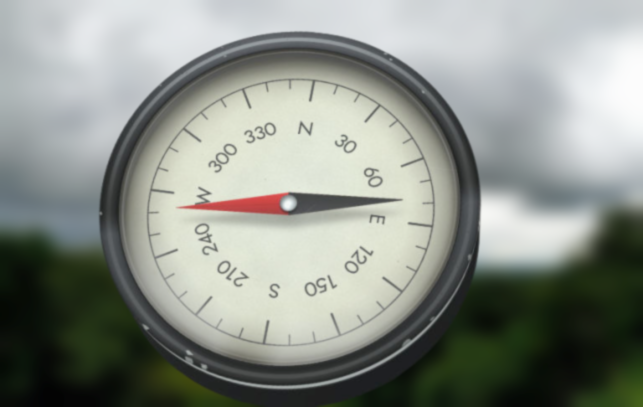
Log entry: 260 °
